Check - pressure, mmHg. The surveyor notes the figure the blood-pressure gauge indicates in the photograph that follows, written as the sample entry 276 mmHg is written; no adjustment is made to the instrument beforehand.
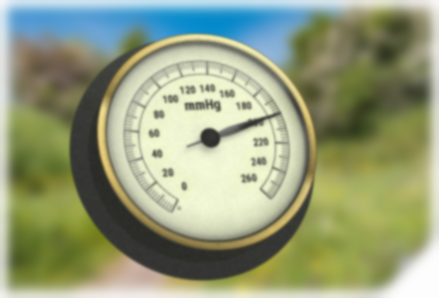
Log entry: 200 mmHg
